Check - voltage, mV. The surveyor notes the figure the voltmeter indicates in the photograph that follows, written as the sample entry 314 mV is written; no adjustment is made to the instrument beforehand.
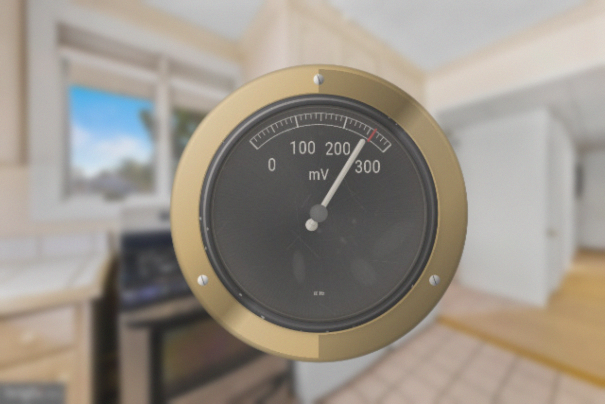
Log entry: 250 mV
